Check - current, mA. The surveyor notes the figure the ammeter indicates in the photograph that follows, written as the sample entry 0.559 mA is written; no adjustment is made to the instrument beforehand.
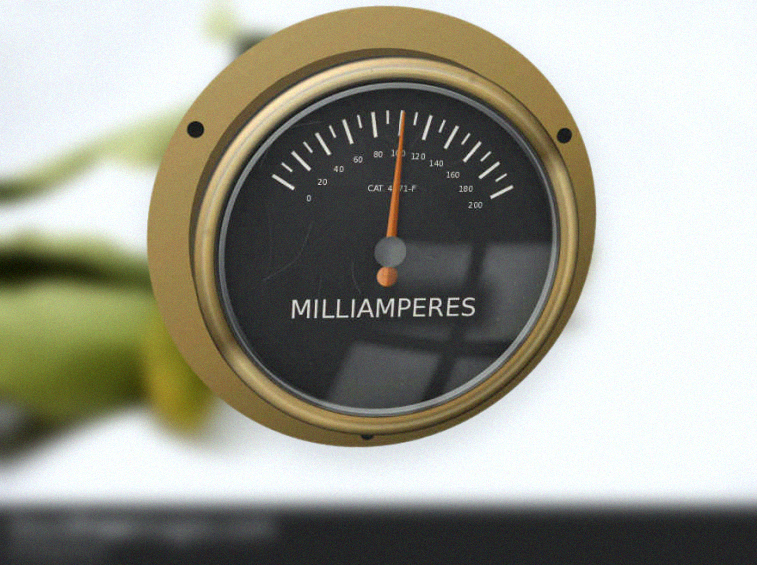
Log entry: 100 mA
